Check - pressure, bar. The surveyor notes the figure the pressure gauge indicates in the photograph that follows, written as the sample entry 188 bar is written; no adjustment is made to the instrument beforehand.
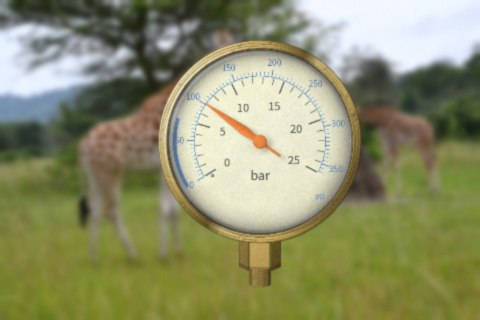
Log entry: 7 bar
